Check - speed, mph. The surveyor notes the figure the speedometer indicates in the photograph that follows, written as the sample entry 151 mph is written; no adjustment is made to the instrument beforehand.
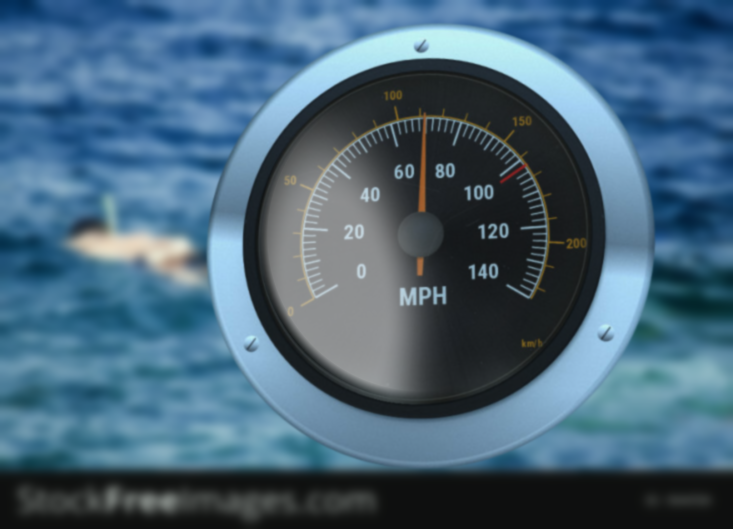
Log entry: 70 mph
